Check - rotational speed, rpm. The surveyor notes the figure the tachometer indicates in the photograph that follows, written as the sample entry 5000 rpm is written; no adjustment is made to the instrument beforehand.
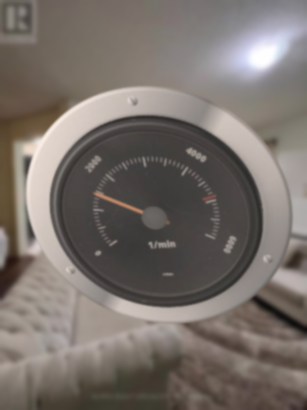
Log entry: 1500 rpm
